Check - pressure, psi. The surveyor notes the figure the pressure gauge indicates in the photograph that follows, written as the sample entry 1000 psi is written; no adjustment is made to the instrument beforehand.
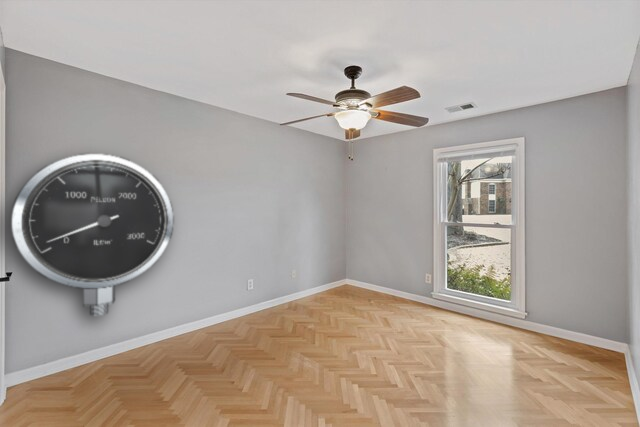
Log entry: 100 psi
